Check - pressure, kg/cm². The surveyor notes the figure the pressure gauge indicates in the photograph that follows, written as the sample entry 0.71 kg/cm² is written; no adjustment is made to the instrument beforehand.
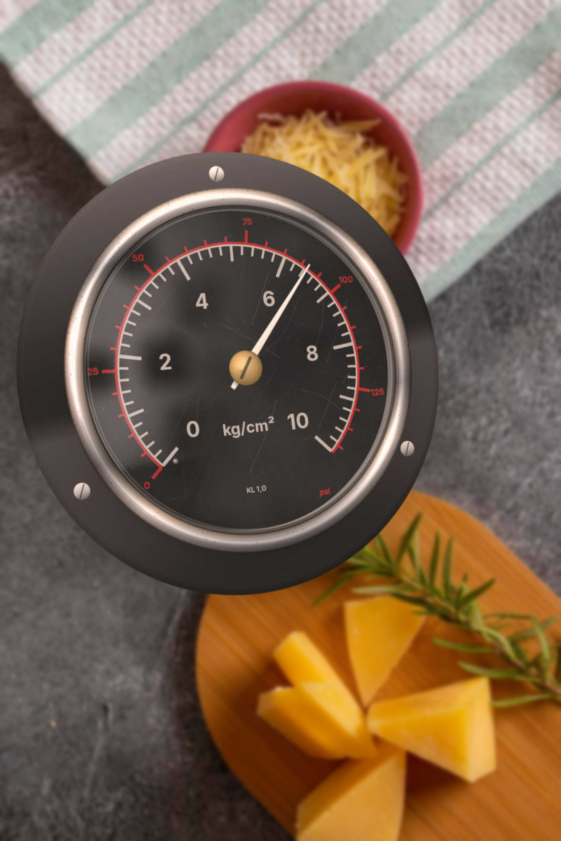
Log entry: 6.4 kg/cm²
